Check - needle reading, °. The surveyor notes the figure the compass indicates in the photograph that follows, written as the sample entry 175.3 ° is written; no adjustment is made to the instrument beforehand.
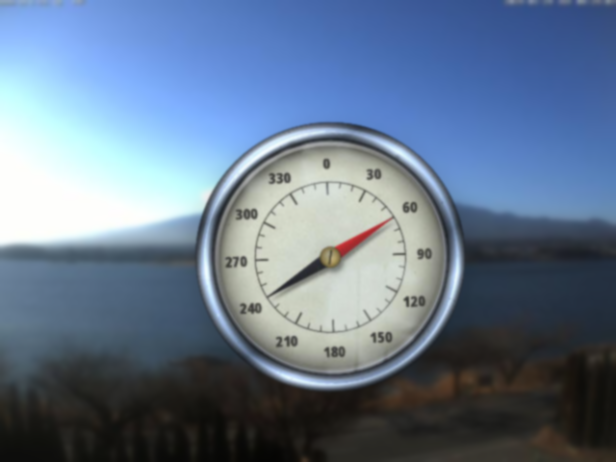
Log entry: 60 °
